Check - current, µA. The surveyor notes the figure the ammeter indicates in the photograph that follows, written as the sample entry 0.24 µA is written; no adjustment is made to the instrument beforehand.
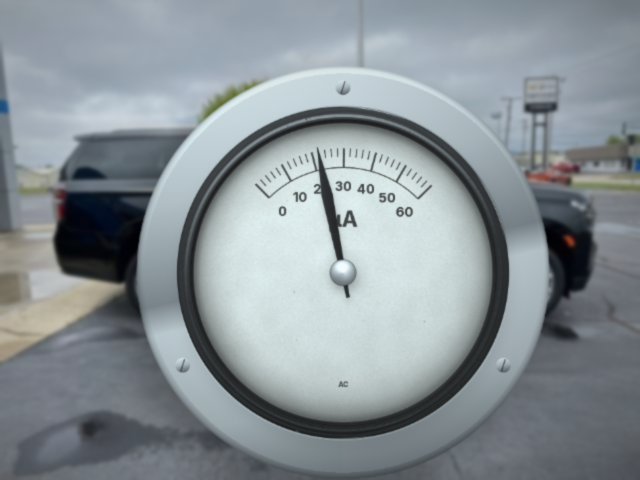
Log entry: 22 µA
